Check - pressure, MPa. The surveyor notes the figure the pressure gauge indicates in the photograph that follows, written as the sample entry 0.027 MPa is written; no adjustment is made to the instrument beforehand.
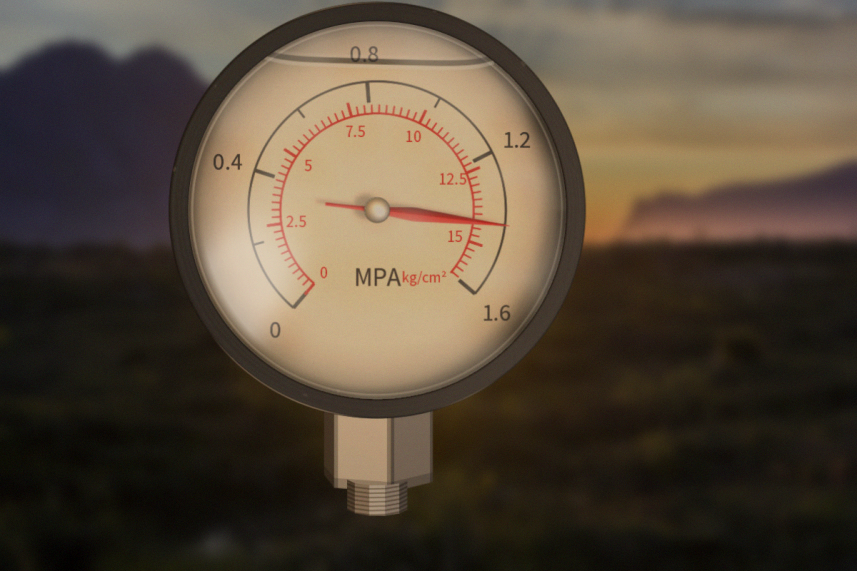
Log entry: 1.4 MPa
